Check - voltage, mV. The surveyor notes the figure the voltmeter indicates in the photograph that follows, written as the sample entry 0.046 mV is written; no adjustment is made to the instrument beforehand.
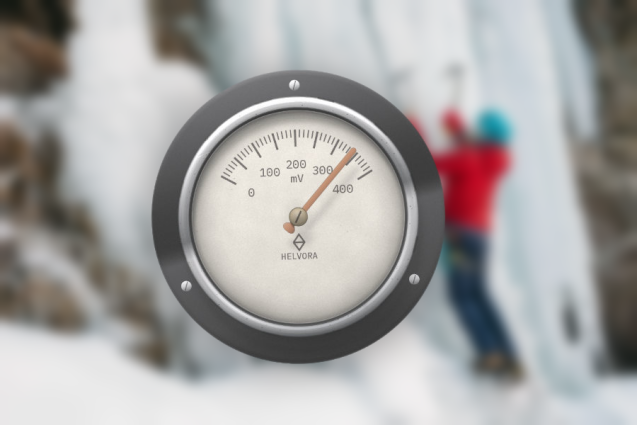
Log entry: 340 mV
